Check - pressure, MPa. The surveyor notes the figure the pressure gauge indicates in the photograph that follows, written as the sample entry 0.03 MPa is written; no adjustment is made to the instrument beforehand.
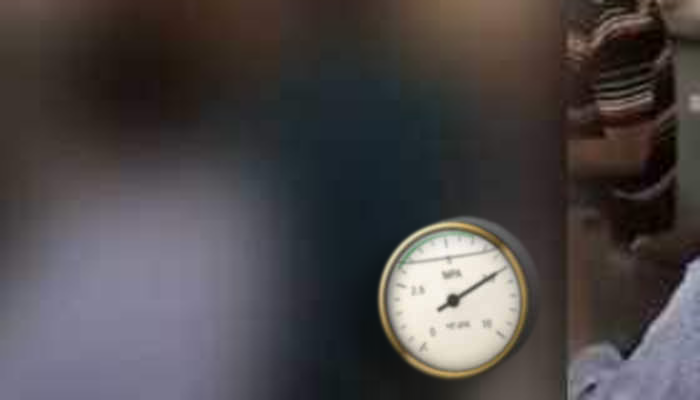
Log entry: 7.5 MPa
